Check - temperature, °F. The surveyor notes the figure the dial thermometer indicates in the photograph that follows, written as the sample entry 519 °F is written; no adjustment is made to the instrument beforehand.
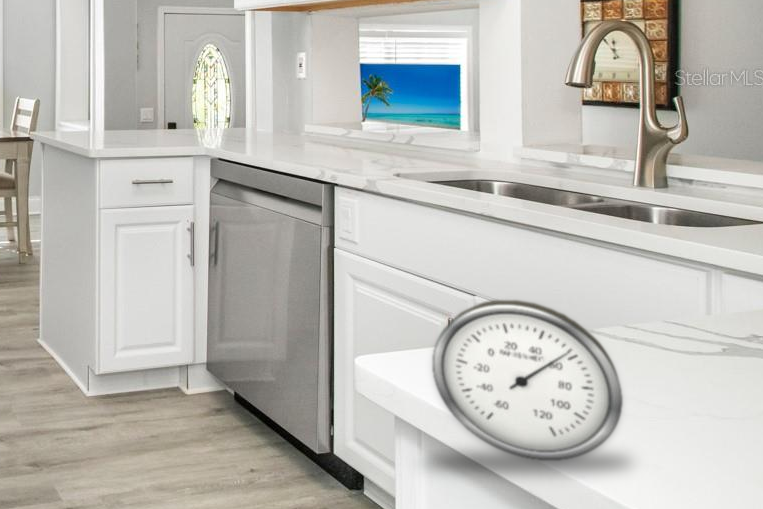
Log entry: 56 °F
